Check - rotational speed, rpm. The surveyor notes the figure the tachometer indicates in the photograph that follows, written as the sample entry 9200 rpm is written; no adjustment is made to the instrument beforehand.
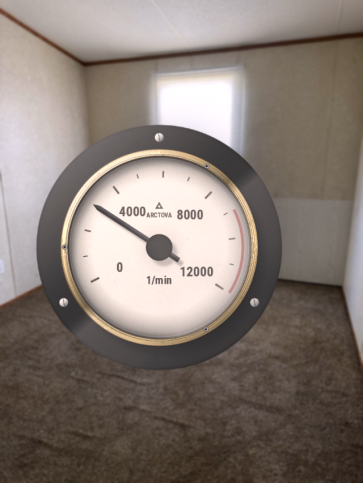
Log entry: 3000 rpm
